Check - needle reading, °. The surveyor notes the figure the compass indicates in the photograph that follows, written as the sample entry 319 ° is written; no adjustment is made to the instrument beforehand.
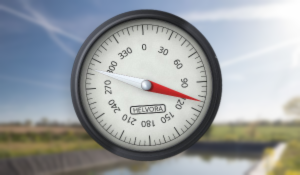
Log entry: 110 °
